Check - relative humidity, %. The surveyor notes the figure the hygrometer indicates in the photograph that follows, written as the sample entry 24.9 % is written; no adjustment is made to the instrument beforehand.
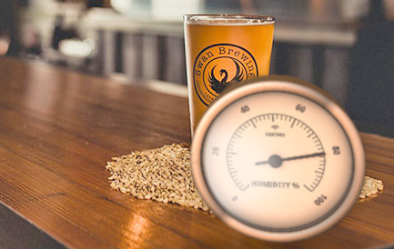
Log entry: 80 %
